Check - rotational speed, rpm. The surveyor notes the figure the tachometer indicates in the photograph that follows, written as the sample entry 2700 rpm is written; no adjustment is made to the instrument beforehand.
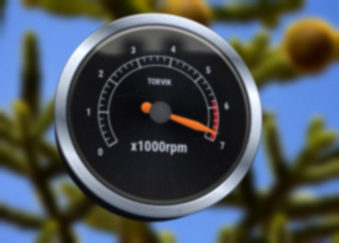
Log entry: 6800 rpm
